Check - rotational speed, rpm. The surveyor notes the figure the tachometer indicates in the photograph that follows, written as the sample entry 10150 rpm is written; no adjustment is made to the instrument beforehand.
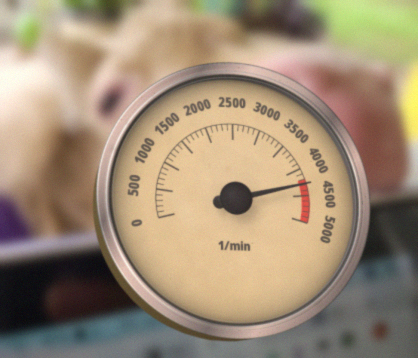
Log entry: 4300 rpm
